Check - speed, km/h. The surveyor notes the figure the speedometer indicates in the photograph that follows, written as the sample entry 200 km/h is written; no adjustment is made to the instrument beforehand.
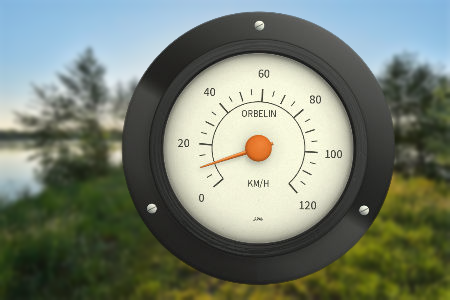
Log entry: 10 km/h
